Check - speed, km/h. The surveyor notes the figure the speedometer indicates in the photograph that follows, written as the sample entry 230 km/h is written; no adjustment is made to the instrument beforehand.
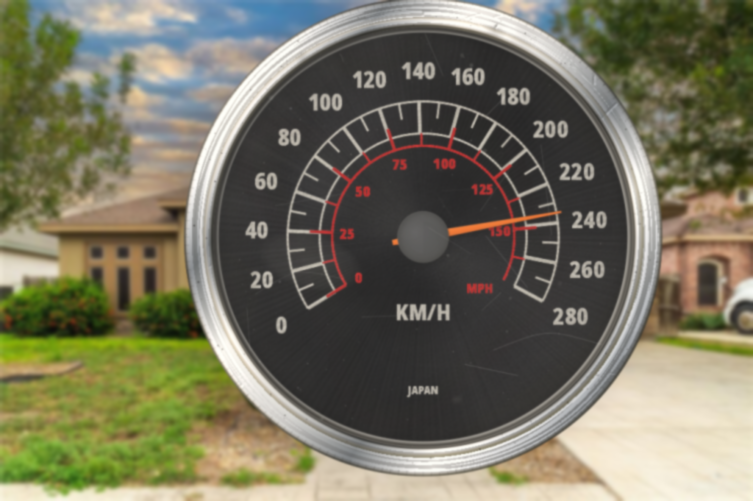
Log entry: 235 km/h
